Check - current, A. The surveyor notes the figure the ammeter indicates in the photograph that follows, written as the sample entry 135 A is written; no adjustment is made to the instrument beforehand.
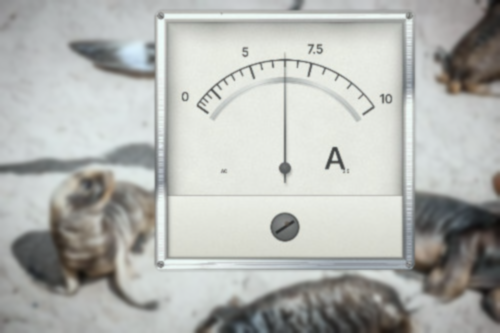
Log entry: 6.5 A
